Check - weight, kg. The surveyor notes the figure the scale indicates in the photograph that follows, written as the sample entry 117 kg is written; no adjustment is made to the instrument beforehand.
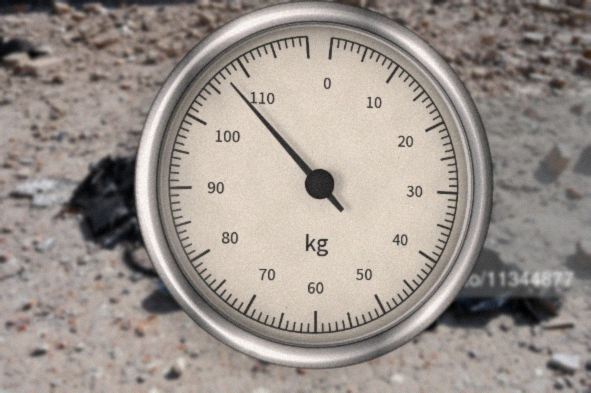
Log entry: 107 kg
